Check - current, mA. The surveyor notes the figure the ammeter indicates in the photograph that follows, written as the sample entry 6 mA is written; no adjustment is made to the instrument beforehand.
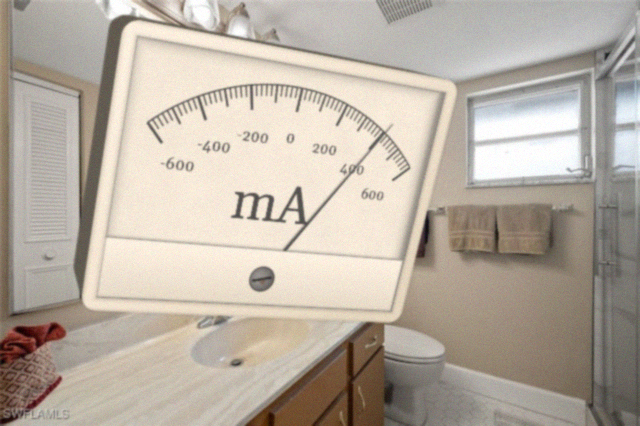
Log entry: 400 mA
